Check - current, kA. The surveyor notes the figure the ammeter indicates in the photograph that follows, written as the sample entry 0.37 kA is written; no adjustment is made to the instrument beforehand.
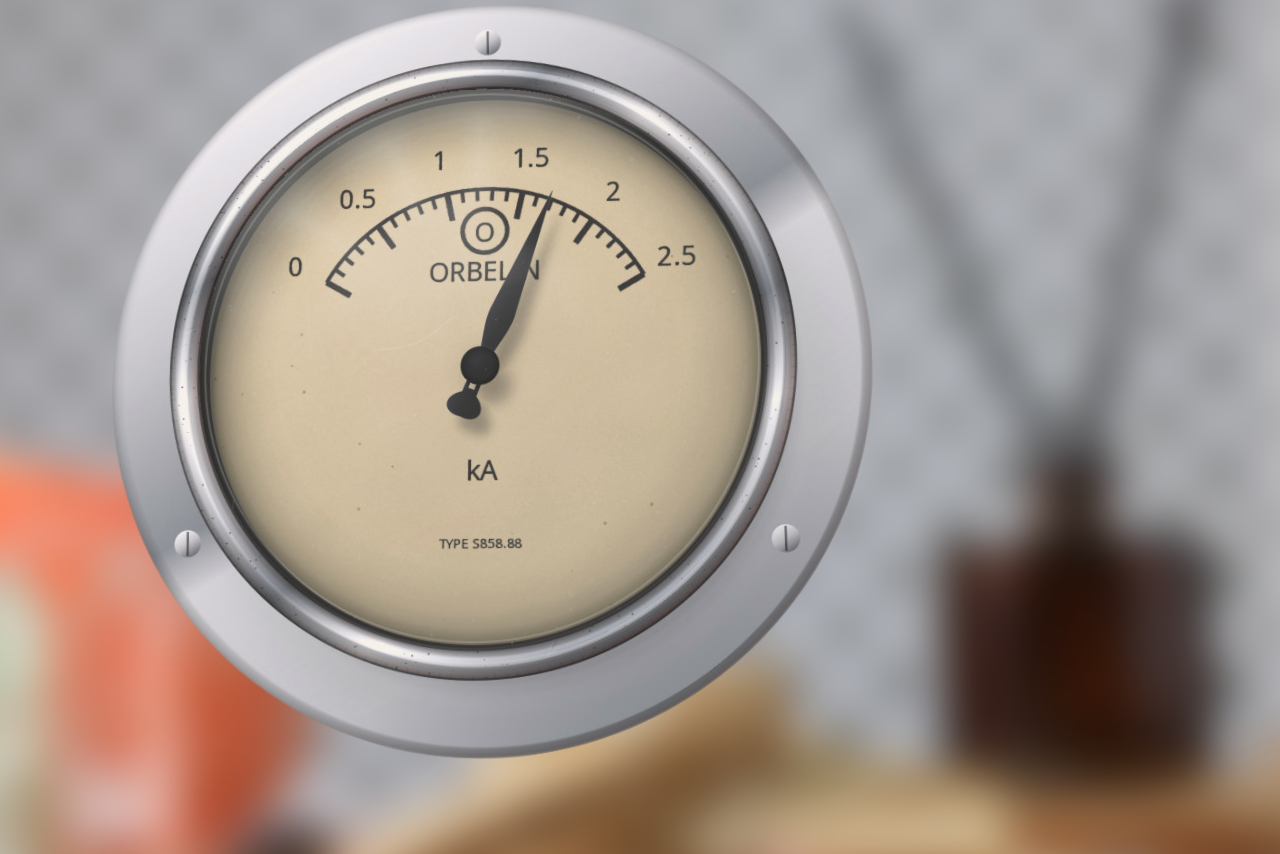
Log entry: 1.7 kA
